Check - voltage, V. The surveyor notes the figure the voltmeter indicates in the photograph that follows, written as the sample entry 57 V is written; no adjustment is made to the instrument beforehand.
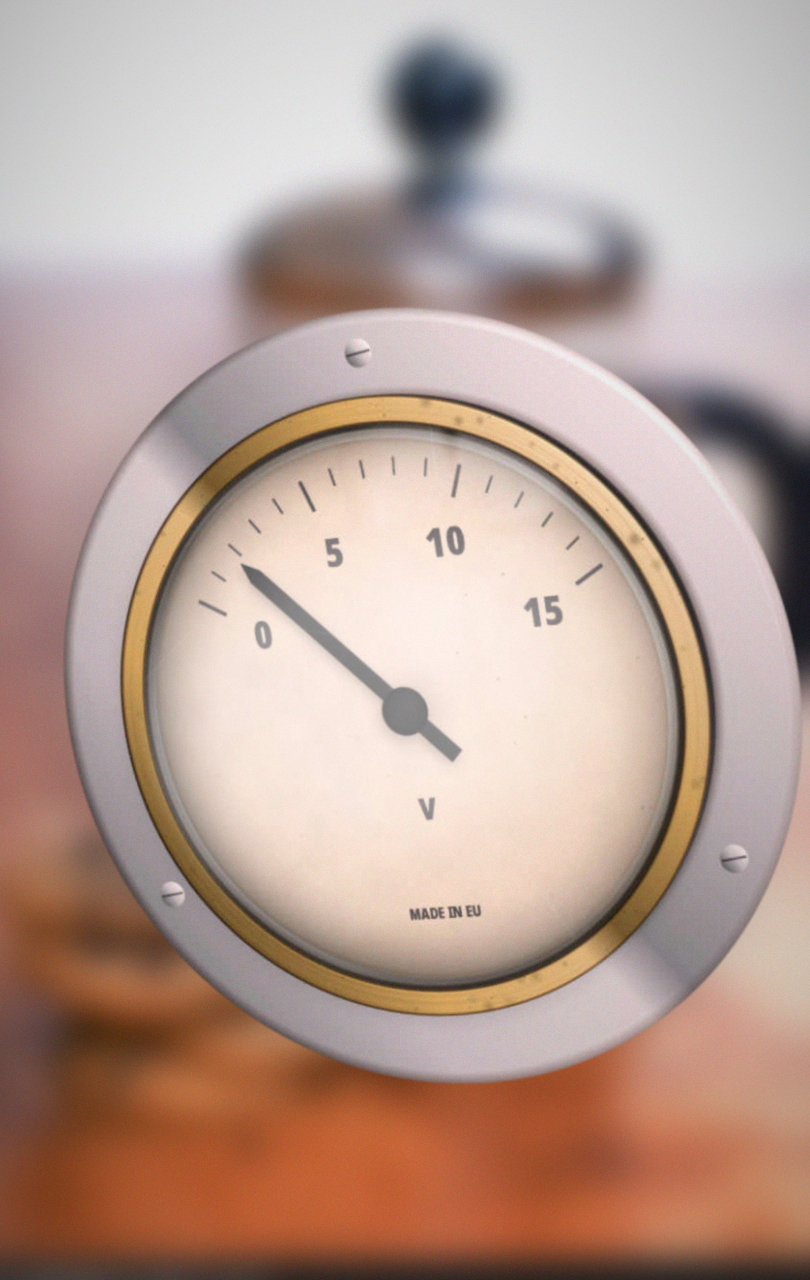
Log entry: 2 V
